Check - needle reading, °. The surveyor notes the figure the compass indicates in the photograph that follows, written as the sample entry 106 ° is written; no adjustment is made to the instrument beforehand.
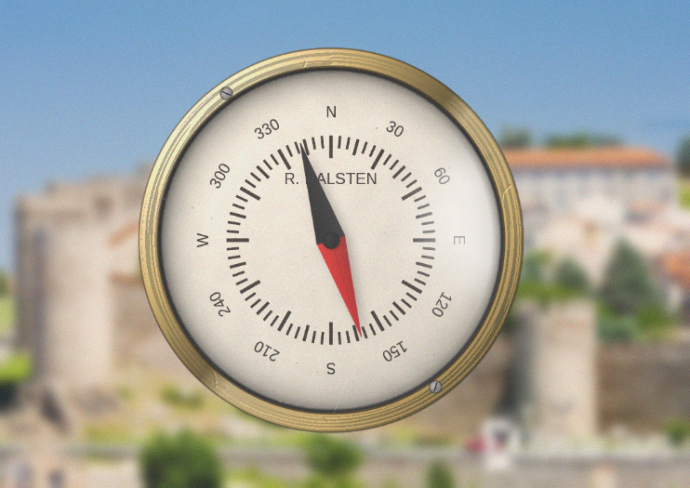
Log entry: 162.5 °
